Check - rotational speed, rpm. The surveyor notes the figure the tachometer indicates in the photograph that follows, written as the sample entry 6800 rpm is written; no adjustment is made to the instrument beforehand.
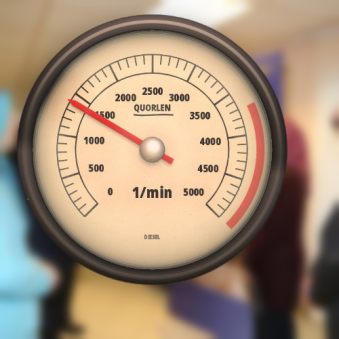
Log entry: 1400 rpm
